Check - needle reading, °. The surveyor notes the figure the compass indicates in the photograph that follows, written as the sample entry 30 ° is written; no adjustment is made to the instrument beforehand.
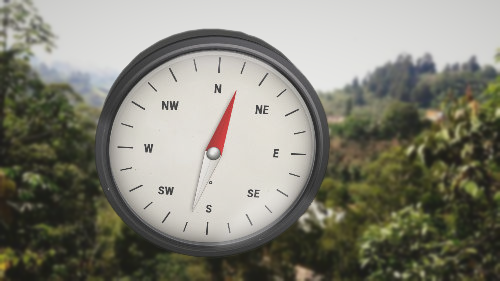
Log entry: 15 °
